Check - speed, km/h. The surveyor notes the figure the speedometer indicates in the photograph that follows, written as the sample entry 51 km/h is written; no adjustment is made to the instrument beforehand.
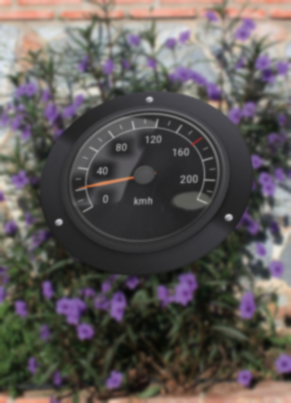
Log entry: 20 km/h
